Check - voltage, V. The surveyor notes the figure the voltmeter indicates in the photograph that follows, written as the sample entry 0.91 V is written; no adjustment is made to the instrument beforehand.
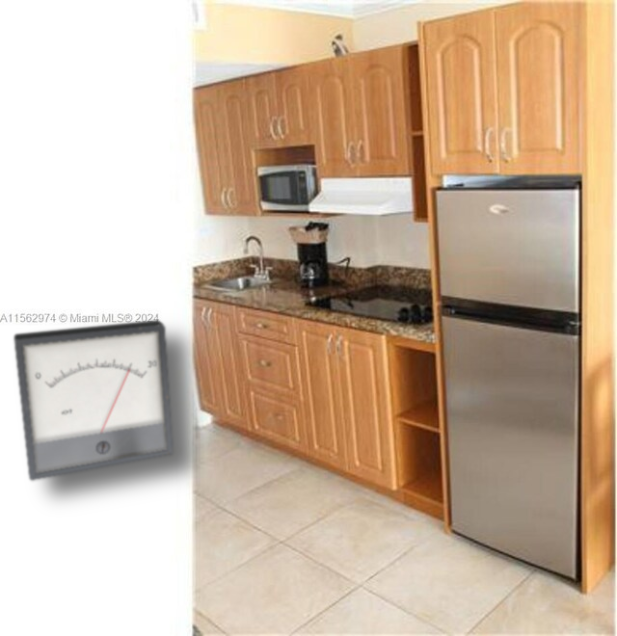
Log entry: 25 V
